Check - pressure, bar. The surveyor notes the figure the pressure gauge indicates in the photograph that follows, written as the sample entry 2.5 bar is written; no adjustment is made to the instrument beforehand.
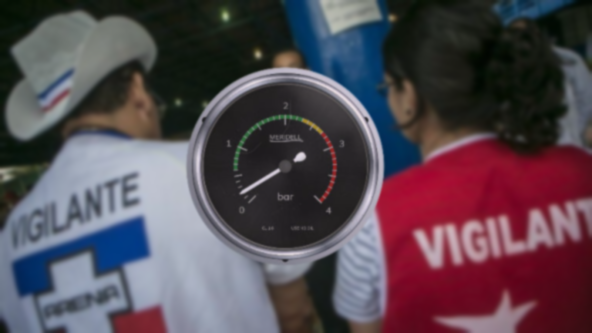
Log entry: 0.2 bar
